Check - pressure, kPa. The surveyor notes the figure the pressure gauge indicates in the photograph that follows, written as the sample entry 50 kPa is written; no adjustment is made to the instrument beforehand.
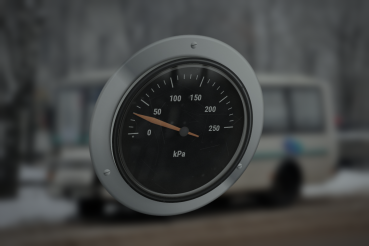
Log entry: 30 kPa
